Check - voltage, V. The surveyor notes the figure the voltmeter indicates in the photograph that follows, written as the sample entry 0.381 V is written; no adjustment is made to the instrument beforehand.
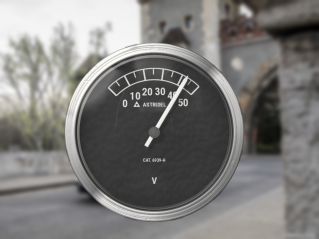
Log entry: 42.5 V
